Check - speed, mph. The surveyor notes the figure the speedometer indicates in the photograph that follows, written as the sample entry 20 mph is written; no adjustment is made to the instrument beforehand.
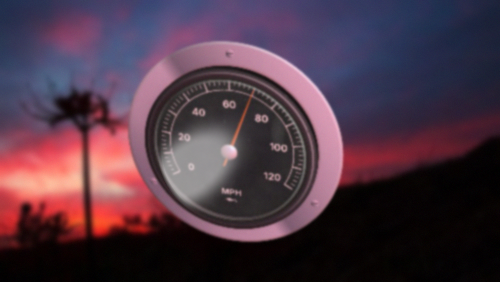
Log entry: 70 mph
